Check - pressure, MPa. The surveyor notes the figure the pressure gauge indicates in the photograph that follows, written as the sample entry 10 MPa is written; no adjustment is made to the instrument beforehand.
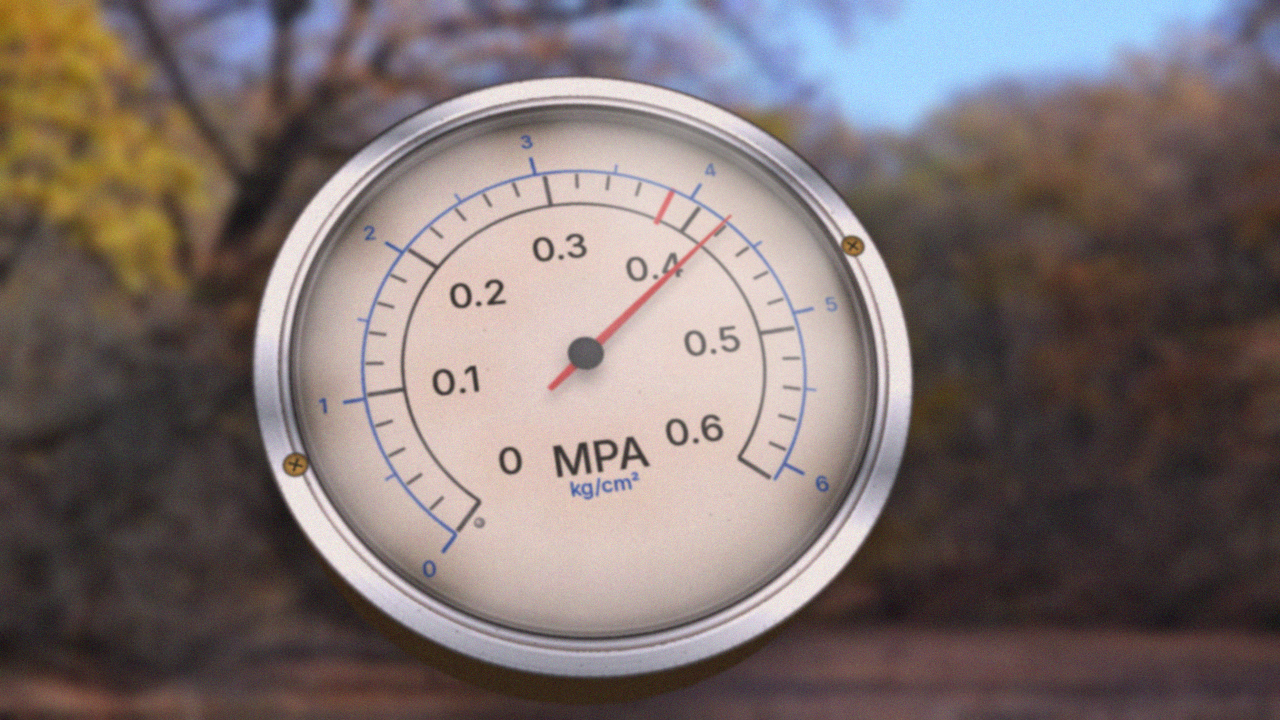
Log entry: 0.42 MPa
